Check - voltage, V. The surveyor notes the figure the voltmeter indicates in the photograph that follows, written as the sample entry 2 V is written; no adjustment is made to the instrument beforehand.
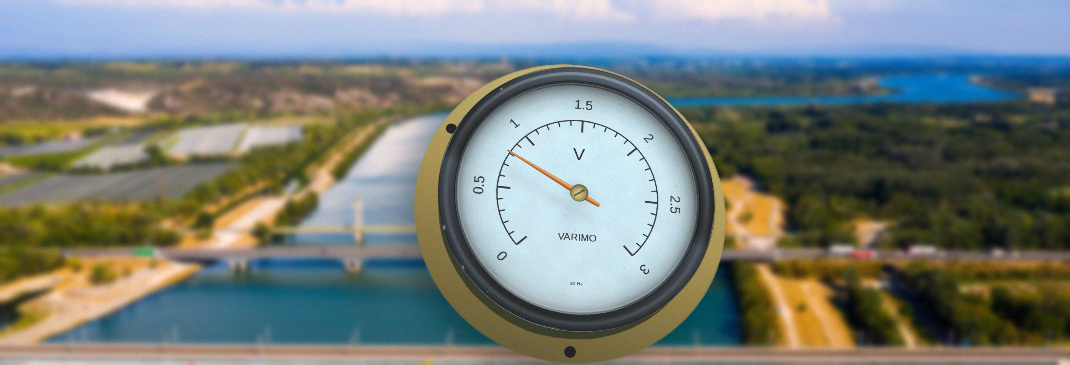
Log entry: 0.8 V
